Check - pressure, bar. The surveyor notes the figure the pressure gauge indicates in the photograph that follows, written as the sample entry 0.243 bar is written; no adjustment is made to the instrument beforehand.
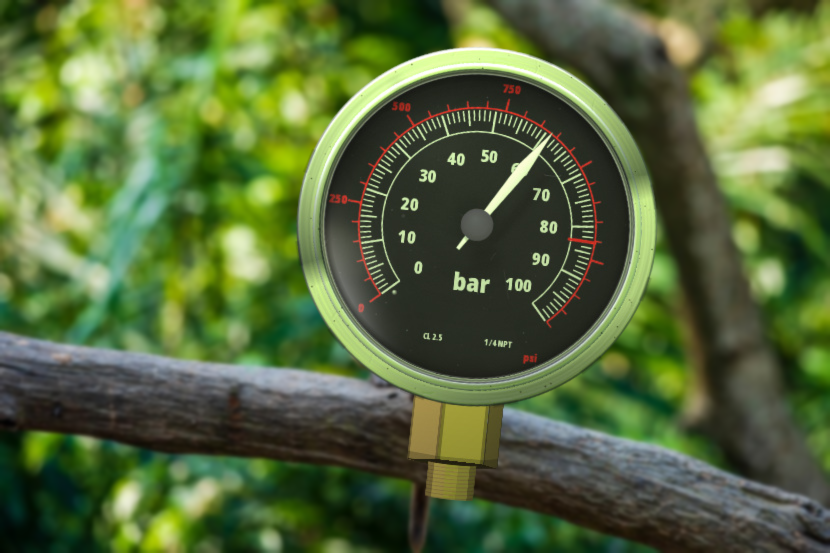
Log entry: 61 bar
